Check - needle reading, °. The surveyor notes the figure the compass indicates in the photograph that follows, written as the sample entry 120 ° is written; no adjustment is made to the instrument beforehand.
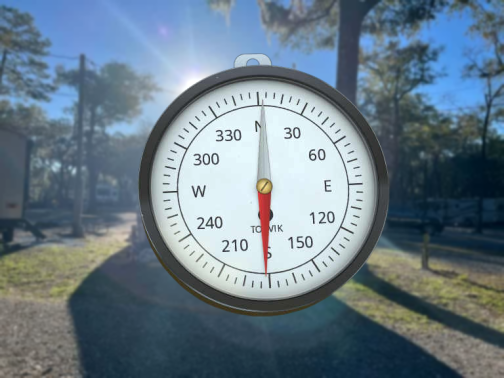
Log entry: 182.5 °
